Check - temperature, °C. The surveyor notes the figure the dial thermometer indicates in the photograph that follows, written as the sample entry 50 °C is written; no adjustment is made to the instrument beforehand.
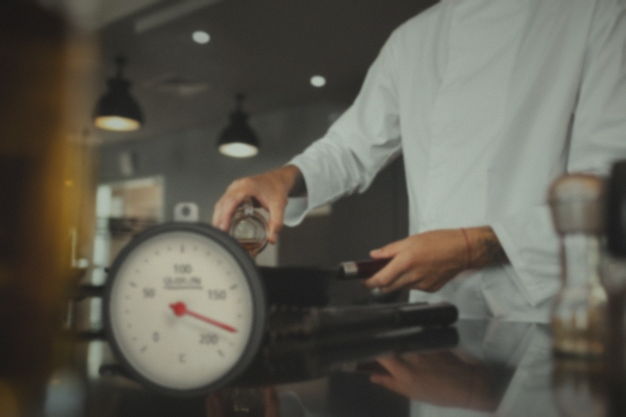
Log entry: 180 °C
